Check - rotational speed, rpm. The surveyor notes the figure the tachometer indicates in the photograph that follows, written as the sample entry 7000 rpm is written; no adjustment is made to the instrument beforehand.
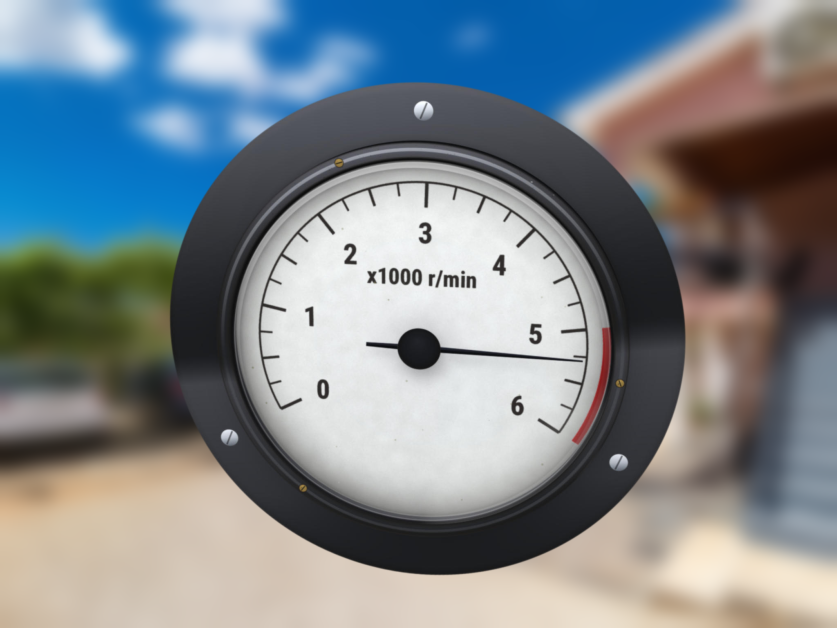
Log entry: 5250 rpm
